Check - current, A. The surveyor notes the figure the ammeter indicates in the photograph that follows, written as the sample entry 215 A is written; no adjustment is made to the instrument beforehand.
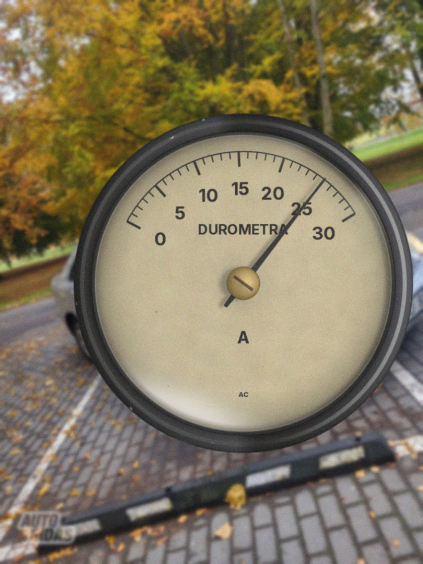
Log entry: 25 A
